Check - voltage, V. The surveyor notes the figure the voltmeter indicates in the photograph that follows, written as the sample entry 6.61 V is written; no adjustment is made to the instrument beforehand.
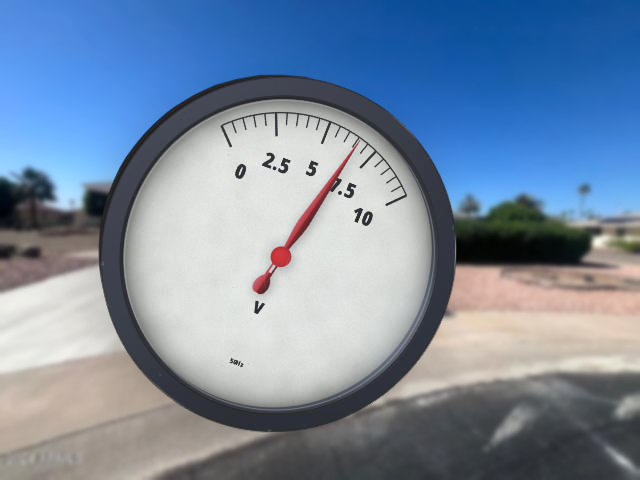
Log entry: 6.5 V
